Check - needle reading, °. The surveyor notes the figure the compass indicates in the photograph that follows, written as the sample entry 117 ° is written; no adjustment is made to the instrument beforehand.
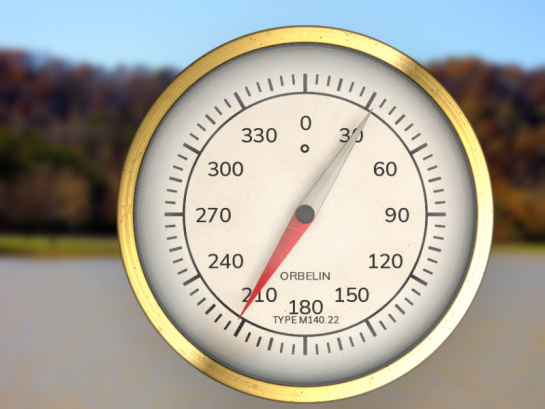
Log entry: 212.5 °
